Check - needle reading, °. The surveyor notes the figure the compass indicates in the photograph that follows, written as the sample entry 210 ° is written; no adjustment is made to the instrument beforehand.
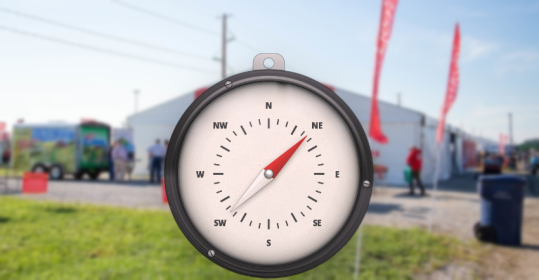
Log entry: 45 °
